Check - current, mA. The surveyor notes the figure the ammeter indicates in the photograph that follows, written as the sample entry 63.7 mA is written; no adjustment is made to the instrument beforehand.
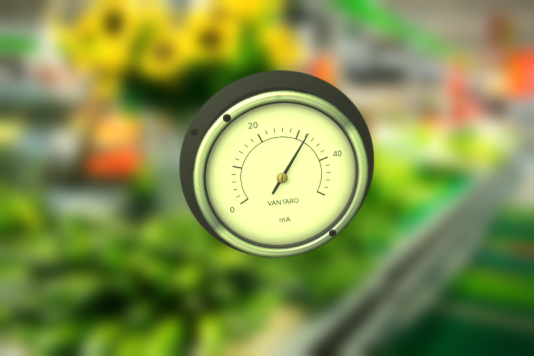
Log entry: 32 mA
